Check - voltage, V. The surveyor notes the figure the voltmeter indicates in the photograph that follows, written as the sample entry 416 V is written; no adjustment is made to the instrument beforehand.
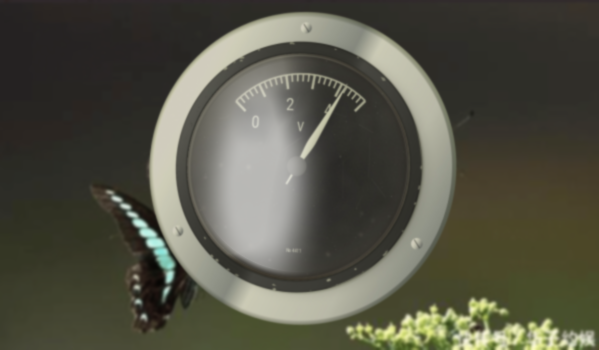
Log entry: 4.2 V
